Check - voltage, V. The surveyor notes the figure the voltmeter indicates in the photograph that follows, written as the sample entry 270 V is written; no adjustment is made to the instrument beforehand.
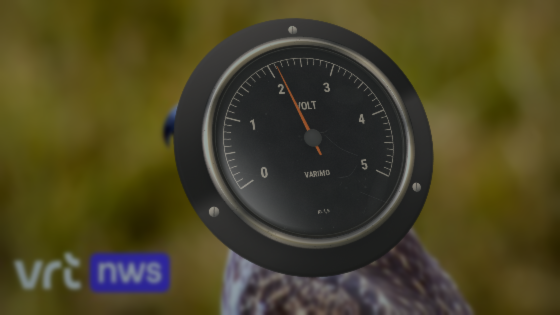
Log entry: 2.1 V
